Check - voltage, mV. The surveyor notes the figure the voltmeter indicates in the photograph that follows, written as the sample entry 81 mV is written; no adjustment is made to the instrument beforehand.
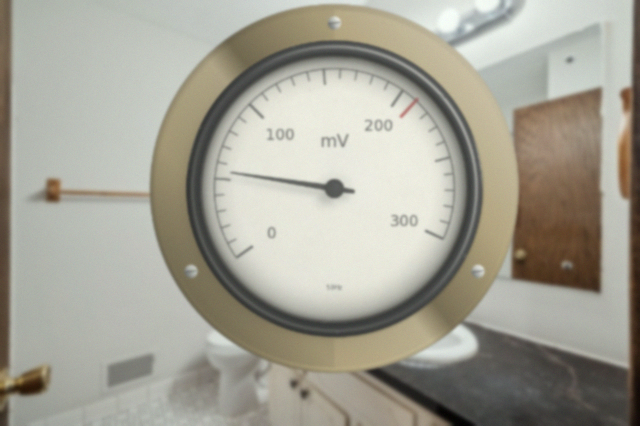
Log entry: 55 mV
